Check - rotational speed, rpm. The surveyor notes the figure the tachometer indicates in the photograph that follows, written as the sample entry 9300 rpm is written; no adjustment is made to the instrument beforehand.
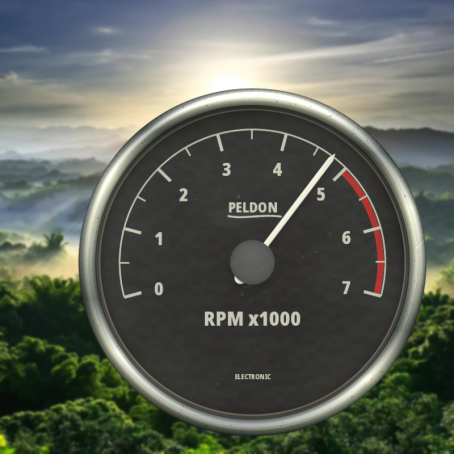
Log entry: 4750 rpm
